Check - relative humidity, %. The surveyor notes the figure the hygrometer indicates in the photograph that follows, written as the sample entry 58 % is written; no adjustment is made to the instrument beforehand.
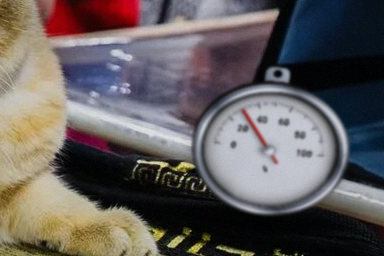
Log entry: 30 %
